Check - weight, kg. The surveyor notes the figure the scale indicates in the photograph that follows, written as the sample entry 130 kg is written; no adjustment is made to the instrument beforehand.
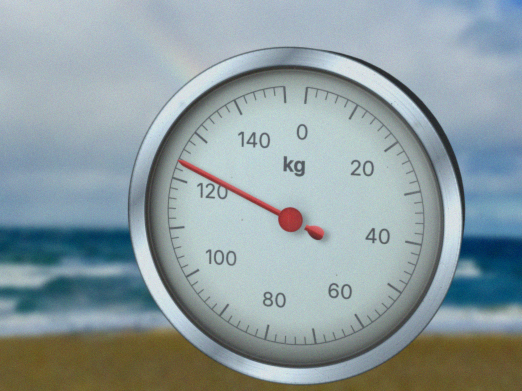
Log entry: 124 kg
